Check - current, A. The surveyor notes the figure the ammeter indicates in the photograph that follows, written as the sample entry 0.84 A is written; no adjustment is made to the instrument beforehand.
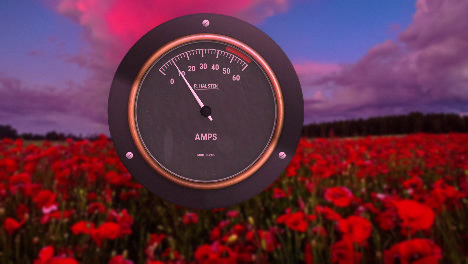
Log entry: 10 A
